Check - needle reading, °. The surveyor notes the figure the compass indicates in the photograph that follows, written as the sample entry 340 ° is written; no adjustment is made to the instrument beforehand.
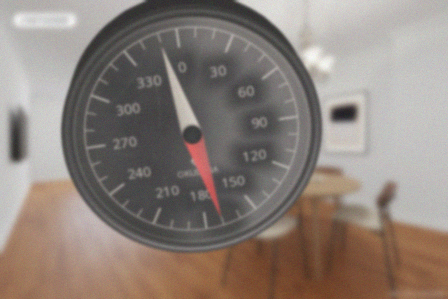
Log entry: 170 °
